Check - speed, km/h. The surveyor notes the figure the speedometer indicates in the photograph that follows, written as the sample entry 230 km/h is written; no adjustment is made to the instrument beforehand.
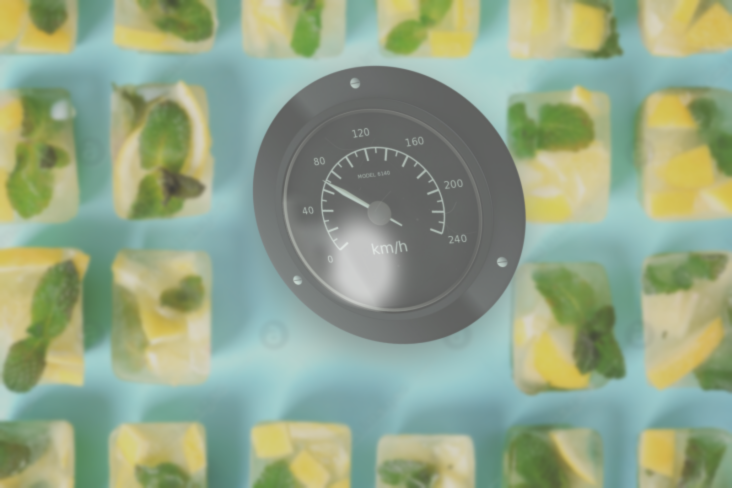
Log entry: 70 km/h
